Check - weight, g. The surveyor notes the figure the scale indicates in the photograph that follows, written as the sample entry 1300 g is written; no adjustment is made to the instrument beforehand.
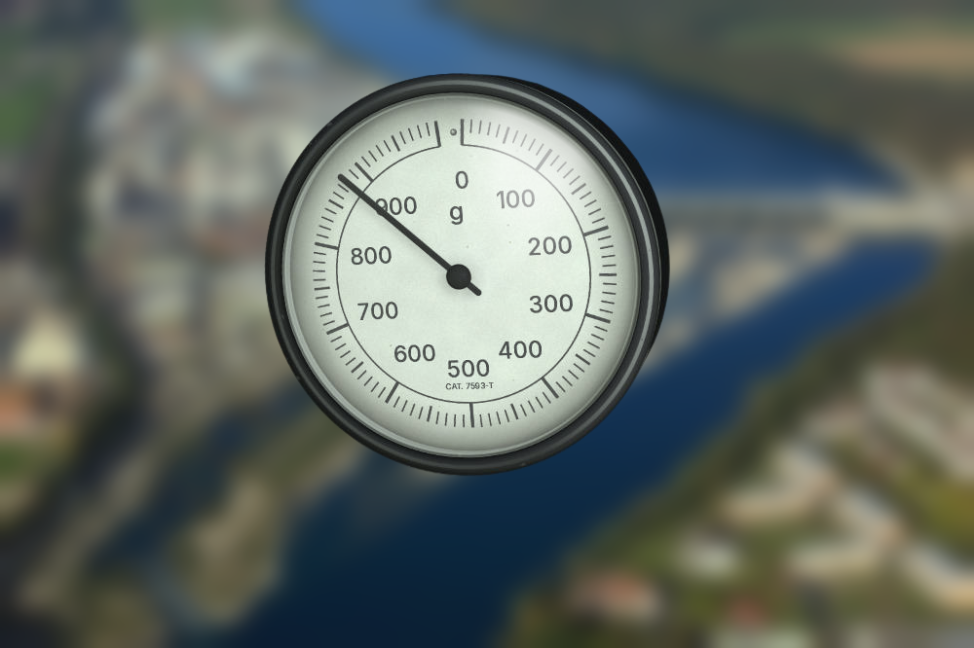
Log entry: 880 g
